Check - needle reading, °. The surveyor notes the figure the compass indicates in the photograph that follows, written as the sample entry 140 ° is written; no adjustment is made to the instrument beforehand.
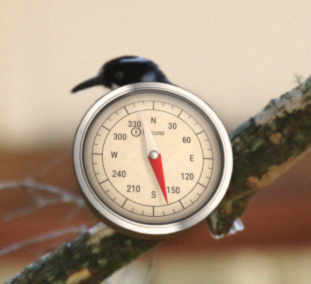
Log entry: 165 °
